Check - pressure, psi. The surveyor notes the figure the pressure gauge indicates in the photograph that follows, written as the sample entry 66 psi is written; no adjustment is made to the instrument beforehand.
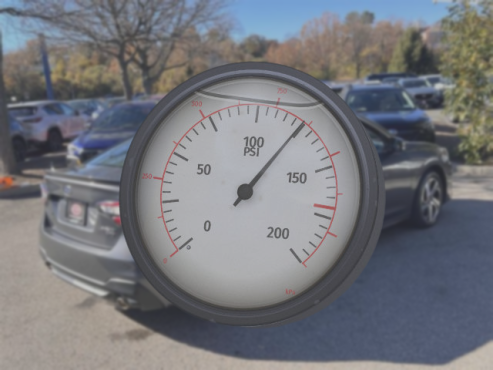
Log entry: 125 psi
